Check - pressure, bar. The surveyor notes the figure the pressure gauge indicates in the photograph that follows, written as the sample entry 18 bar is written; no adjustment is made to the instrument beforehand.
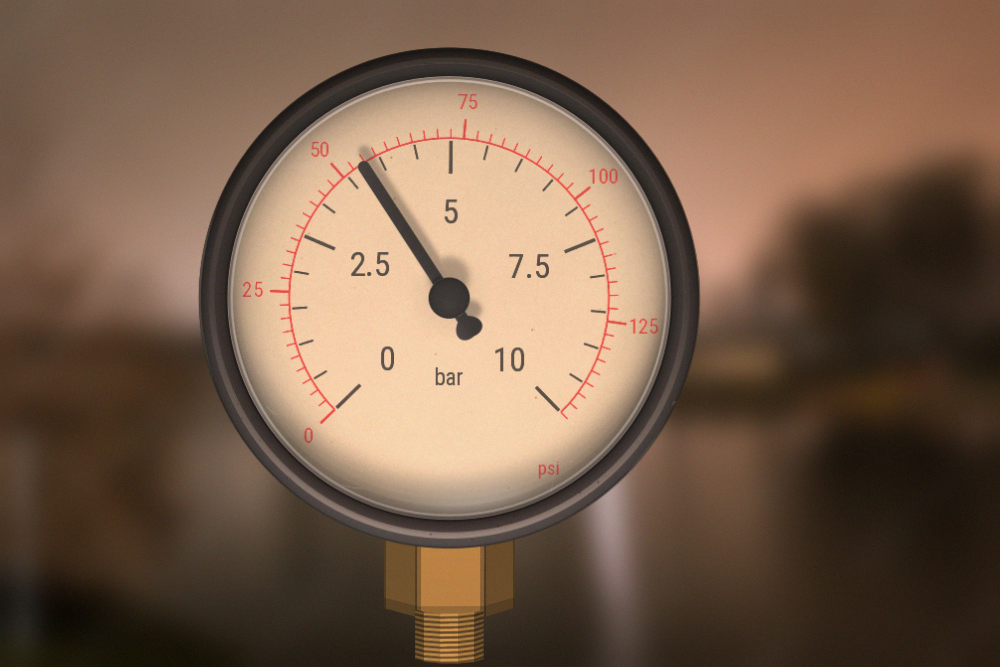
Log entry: 3.75 bar
